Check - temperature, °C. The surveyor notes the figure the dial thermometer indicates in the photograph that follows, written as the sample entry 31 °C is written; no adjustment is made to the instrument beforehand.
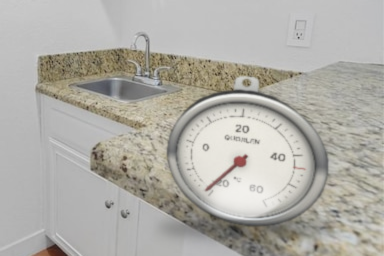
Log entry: -18 °C
